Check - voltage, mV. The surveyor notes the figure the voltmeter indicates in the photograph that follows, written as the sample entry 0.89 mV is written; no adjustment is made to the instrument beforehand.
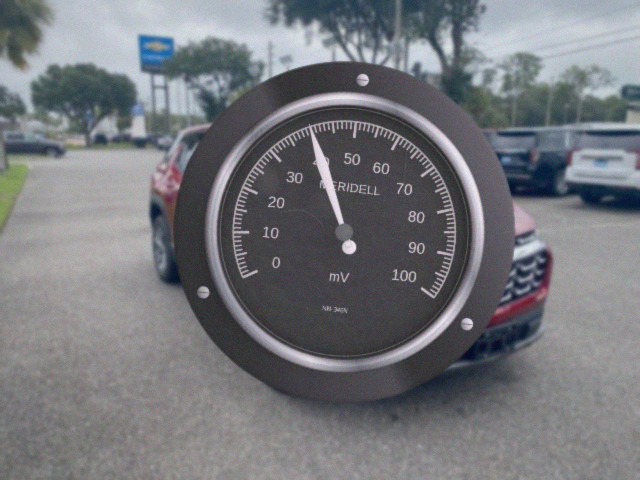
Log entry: 40 mV
